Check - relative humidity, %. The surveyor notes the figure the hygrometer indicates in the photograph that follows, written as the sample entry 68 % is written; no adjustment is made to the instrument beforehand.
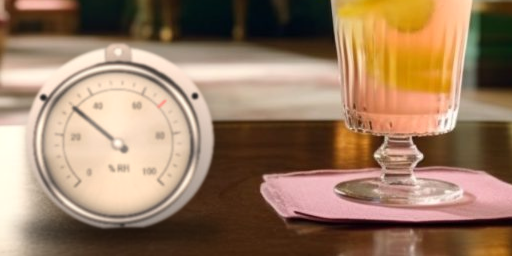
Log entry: 32 %
